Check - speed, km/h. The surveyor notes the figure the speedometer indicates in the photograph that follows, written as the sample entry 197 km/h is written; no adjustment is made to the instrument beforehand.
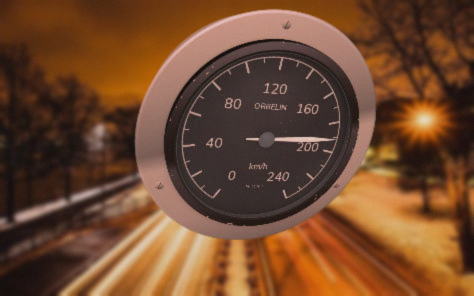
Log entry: 190 km/h
